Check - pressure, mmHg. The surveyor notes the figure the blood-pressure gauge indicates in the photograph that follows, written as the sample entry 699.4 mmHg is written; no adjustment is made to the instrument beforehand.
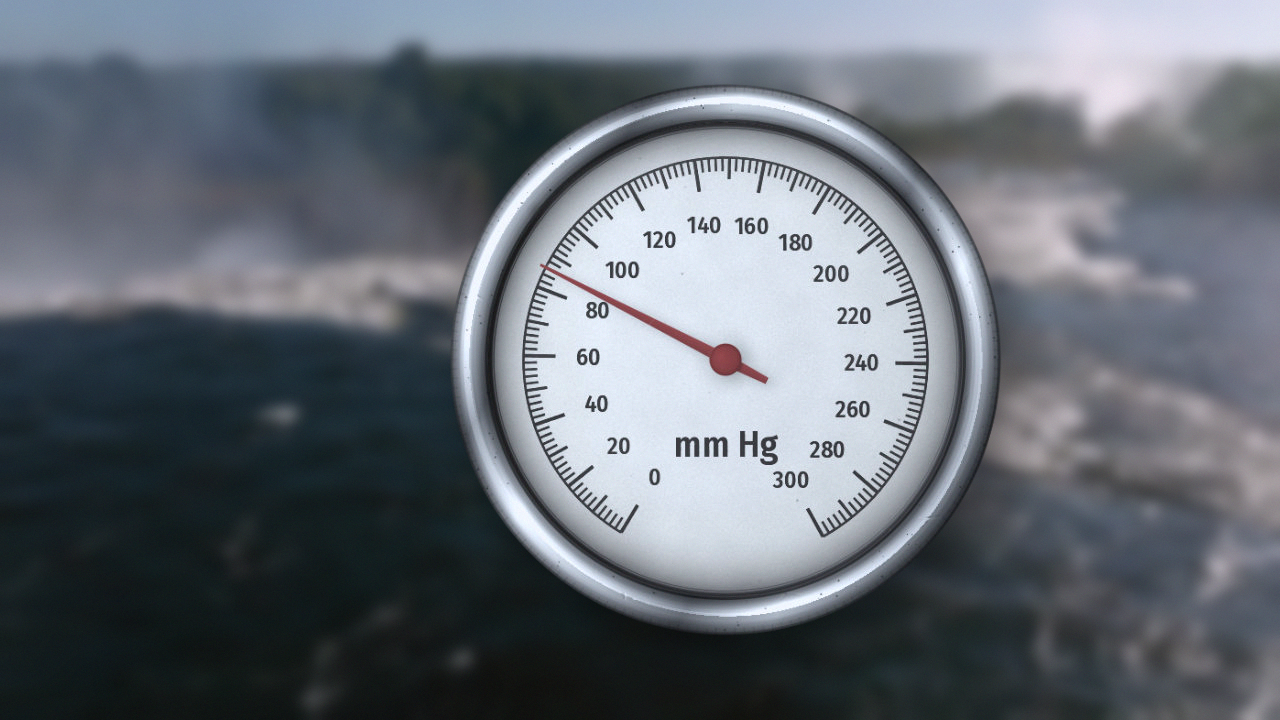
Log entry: 86 mmHg
